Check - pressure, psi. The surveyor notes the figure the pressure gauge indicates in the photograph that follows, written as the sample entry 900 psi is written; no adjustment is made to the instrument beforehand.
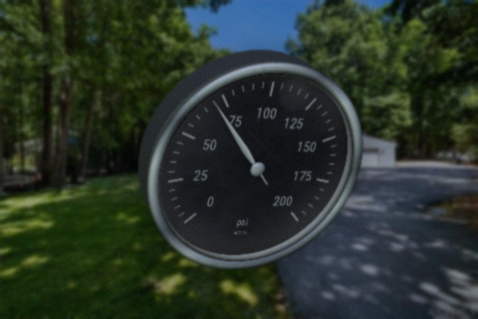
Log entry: 70 psi
